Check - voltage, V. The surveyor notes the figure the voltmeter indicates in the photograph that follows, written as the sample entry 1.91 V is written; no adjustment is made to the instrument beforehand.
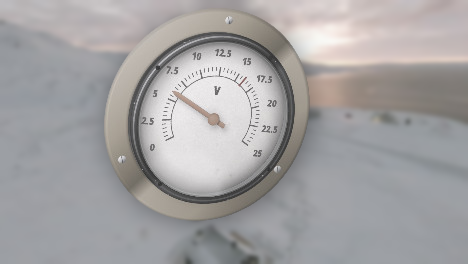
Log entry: 6 V
